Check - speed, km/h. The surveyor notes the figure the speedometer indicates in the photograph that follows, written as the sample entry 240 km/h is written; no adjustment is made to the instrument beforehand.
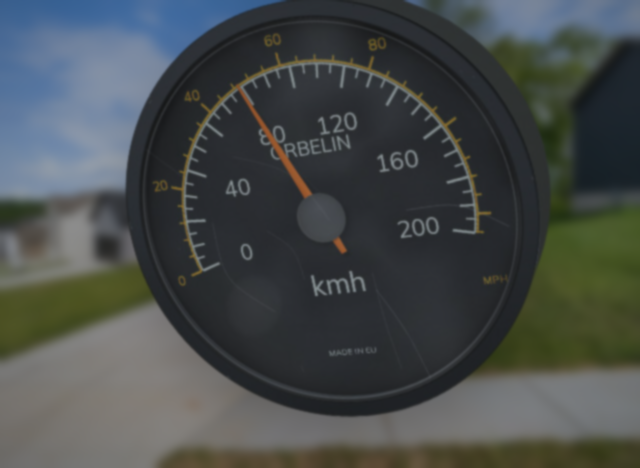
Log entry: 80 km/h
